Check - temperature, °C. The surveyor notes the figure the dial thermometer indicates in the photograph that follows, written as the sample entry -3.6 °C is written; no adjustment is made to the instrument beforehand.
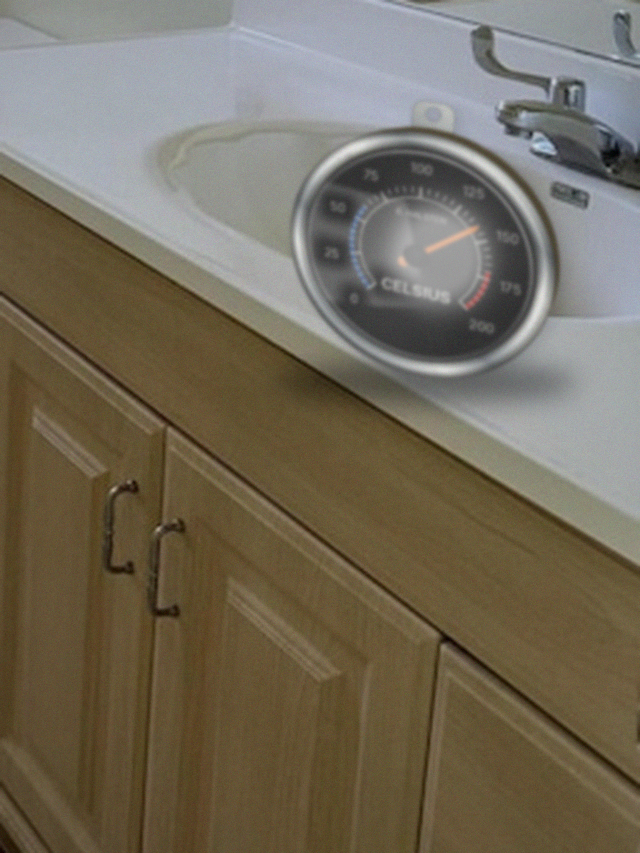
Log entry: 140 °C
